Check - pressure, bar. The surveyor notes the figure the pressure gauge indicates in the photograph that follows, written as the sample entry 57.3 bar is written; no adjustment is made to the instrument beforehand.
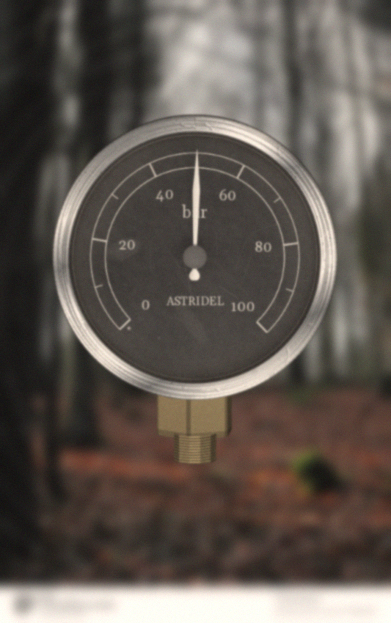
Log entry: 50 bar
